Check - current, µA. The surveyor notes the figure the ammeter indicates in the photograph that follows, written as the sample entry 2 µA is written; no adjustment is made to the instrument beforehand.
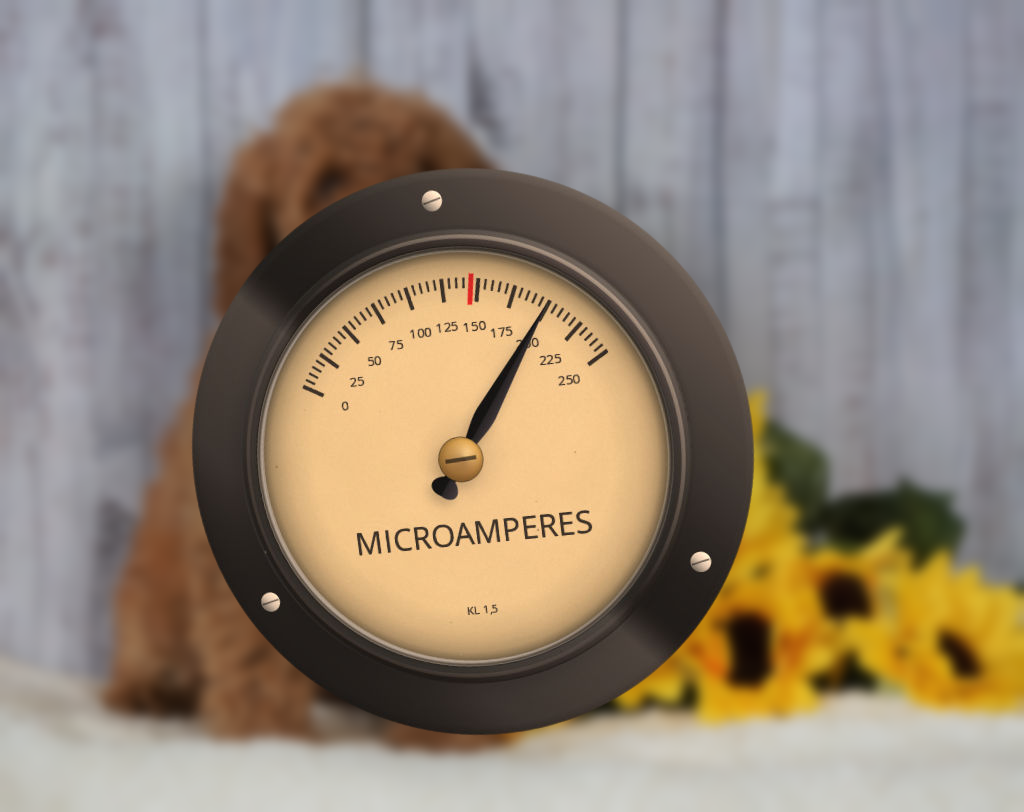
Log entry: 200 µA
